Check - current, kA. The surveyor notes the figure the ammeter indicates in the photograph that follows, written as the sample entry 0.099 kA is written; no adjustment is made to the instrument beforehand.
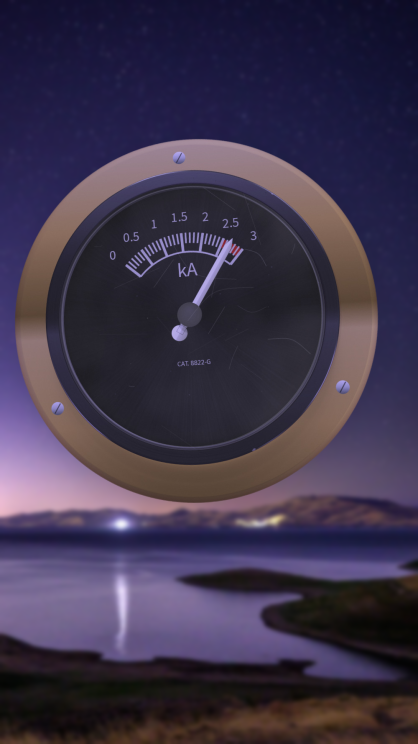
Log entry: 2.7 kA
